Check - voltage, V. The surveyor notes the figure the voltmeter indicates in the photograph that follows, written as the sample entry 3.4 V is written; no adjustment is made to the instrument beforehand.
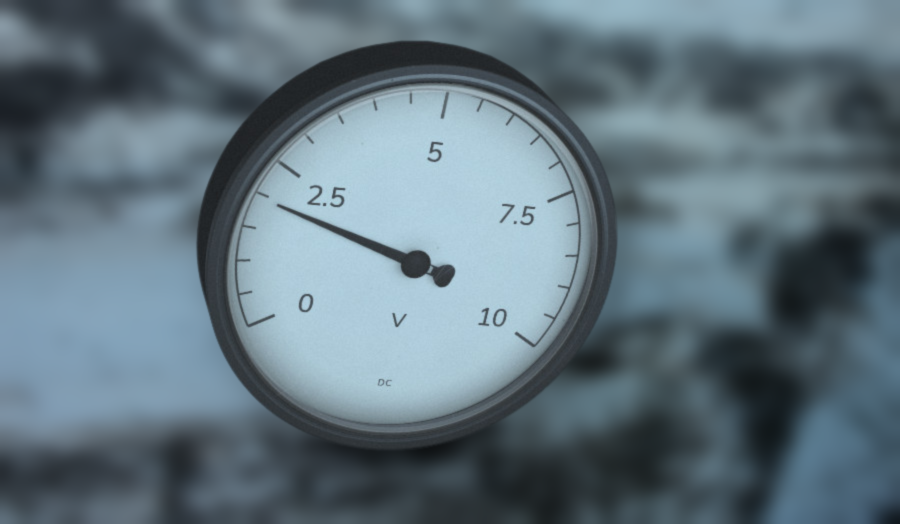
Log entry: 2 V
